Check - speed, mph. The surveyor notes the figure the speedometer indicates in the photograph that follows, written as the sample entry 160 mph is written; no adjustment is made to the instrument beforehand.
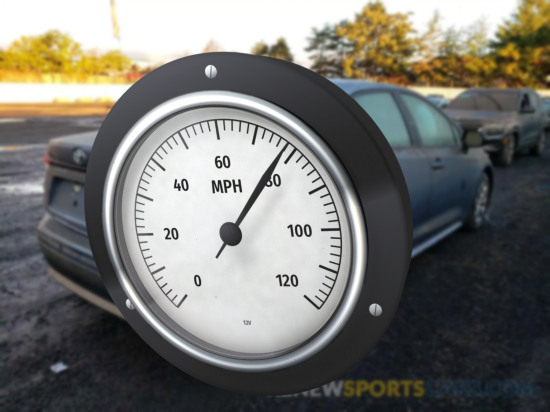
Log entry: 78 mph
